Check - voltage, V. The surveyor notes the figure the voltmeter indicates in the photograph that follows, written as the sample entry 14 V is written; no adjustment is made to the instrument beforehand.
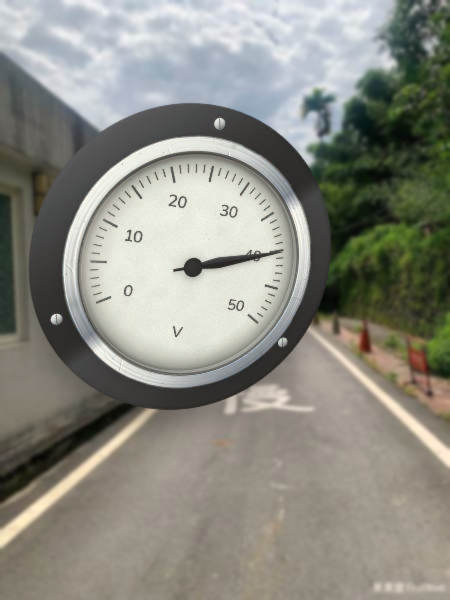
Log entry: 40 V
